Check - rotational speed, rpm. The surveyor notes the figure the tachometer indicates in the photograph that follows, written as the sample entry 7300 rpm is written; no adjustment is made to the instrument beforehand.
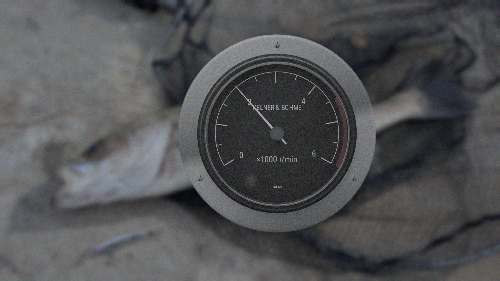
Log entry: 2000 rpm
